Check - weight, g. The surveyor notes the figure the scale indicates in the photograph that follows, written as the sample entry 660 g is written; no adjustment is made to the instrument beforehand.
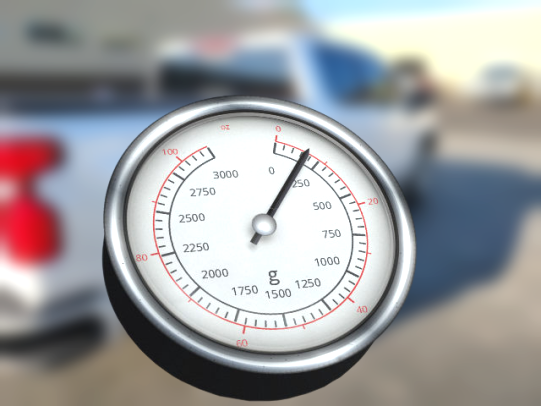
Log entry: 175 g
